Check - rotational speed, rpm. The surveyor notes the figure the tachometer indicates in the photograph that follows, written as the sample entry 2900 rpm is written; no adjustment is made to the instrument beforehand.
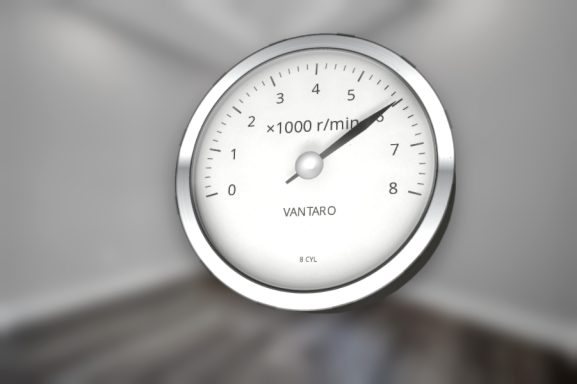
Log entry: 6000 rpm
